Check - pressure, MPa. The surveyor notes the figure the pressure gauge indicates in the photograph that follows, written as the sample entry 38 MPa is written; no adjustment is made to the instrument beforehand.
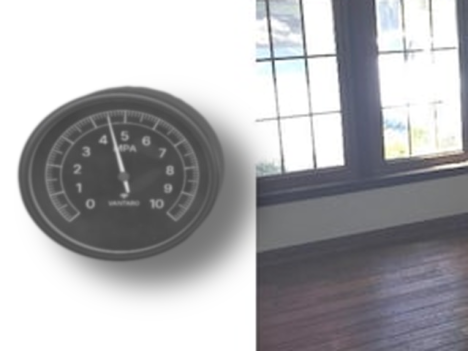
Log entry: 4.5 MPa
